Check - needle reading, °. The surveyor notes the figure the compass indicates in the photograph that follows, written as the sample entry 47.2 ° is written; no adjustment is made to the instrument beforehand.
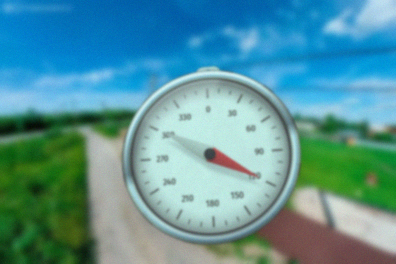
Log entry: 120 °
